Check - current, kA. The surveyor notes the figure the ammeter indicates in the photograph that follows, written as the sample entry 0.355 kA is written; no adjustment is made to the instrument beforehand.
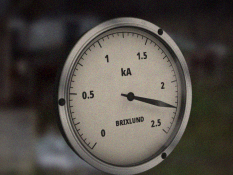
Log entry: 2.25 kA
